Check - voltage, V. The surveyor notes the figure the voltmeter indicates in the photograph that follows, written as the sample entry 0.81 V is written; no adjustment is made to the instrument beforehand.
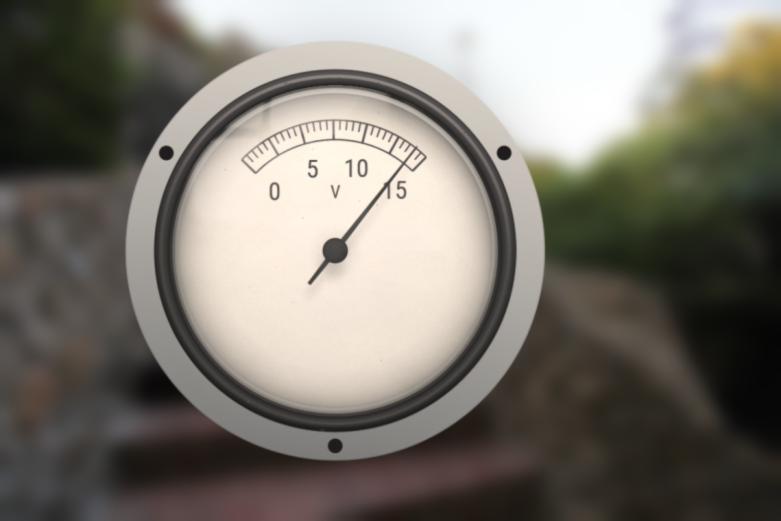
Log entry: 14 V
